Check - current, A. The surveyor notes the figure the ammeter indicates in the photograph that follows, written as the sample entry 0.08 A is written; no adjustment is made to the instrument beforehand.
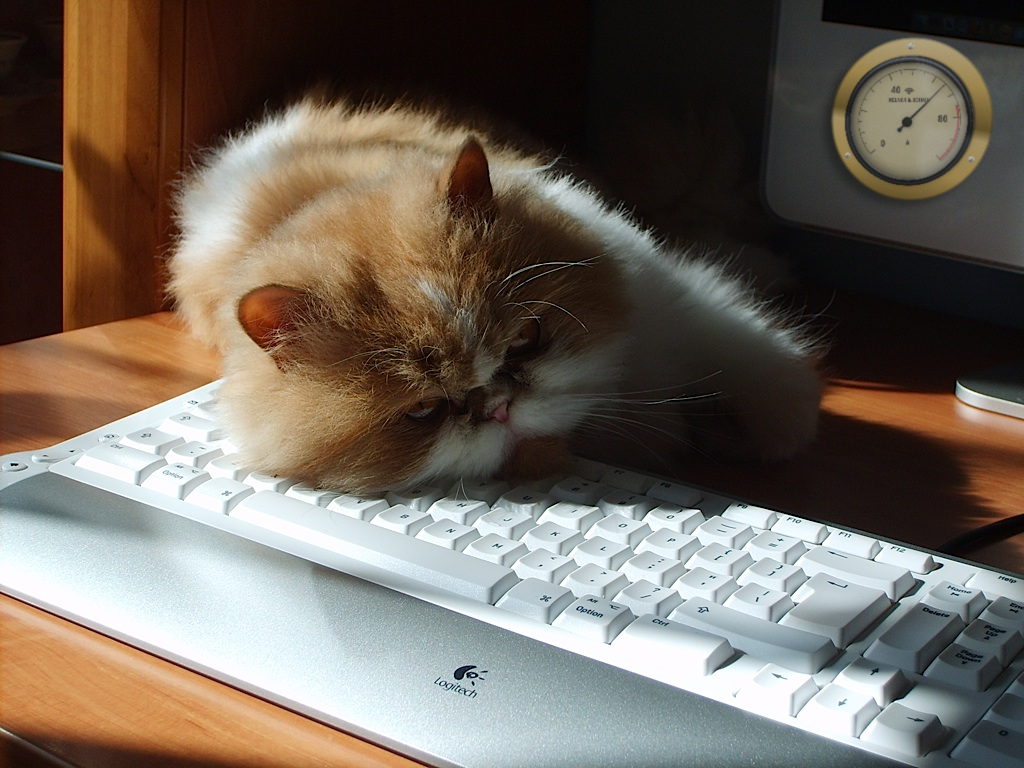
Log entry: 65 A
